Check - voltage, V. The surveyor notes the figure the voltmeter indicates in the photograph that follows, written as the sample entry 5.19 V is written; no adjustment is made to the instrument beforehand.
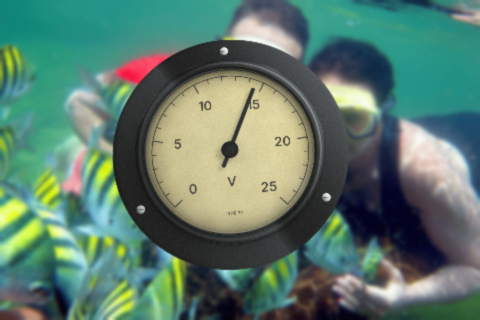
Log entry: 14.5 V
